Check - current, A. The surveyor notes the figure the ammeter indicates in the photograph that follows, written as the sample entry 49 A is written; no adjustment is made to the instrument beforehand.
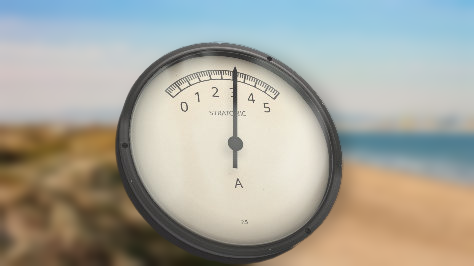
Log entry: 3 A
